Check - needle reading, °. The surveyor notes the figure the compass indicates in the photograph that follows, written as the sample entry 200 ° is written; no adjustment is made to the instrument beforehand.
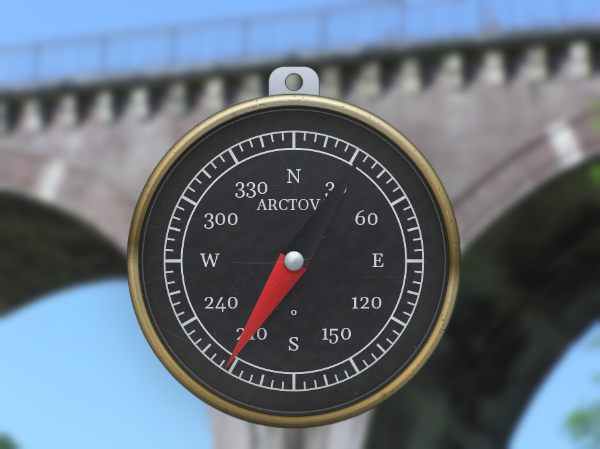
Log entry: 212.5 °
